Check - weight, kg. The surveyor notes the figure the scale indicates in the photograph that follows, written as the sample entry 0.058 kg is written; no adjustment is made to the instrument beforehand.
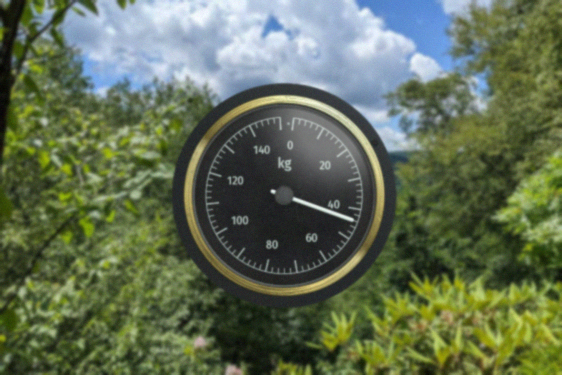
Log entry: 44 kg
